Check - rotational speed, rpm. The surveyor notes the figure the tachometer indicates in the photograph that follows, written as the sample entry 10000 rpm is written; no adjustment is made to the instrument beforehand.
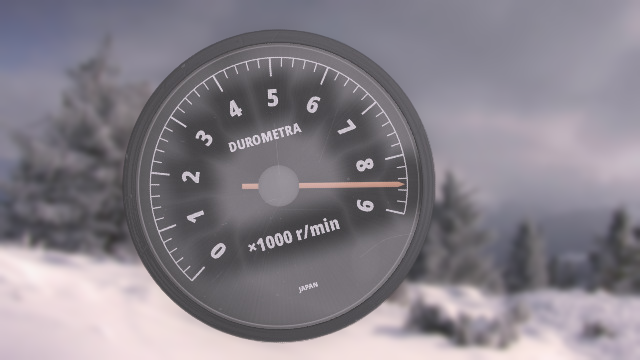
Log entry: 8500 rpm
